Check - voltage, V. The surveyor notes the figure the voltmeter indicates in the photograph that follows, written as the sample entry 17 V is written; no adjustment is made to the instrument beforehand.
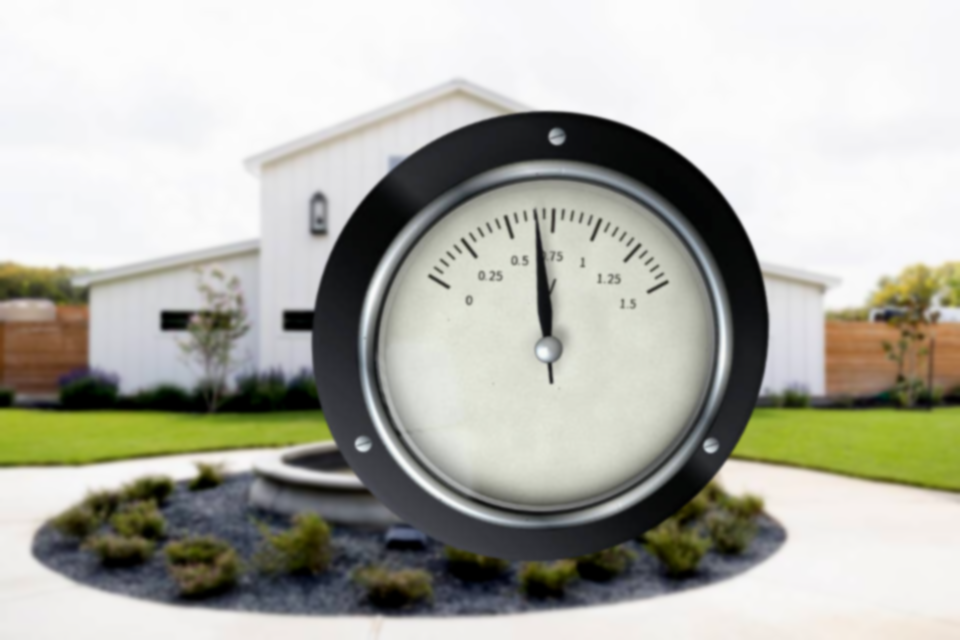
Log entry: 0.65 V
